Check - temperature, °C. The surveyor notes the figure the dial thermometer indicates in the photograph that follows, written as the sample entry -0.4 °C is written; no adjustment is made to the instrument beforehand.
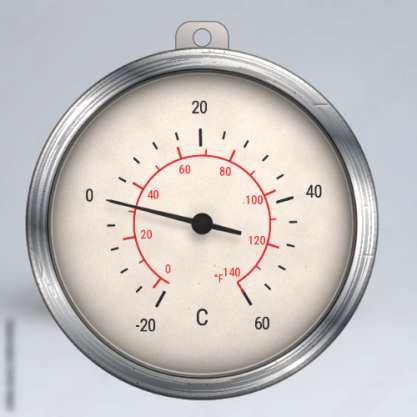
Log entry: 0 °C
